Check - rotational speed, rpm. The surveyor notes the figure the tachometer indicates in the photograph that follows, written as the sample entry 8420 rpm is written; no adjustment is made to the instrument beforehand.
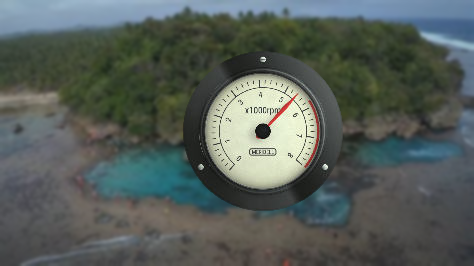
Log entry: 5400 rpm
